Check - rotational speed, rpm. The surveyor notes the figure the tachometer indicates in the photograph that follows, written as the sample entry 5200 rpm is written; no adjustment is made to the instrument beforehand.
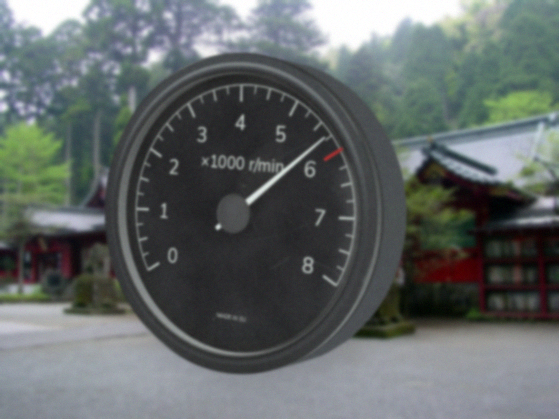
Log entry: 5750 rpm
